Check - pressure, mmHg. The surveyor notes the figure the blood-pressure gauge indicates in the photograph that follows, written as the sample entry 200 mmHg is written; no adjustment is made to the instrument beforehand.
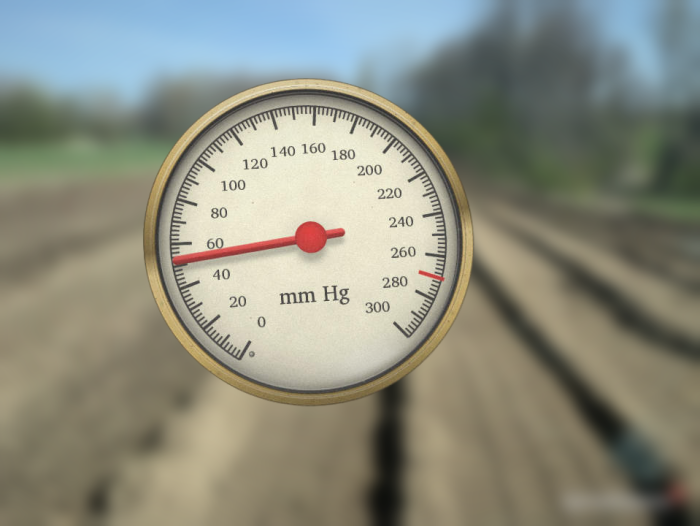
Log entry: 52 mmHg
